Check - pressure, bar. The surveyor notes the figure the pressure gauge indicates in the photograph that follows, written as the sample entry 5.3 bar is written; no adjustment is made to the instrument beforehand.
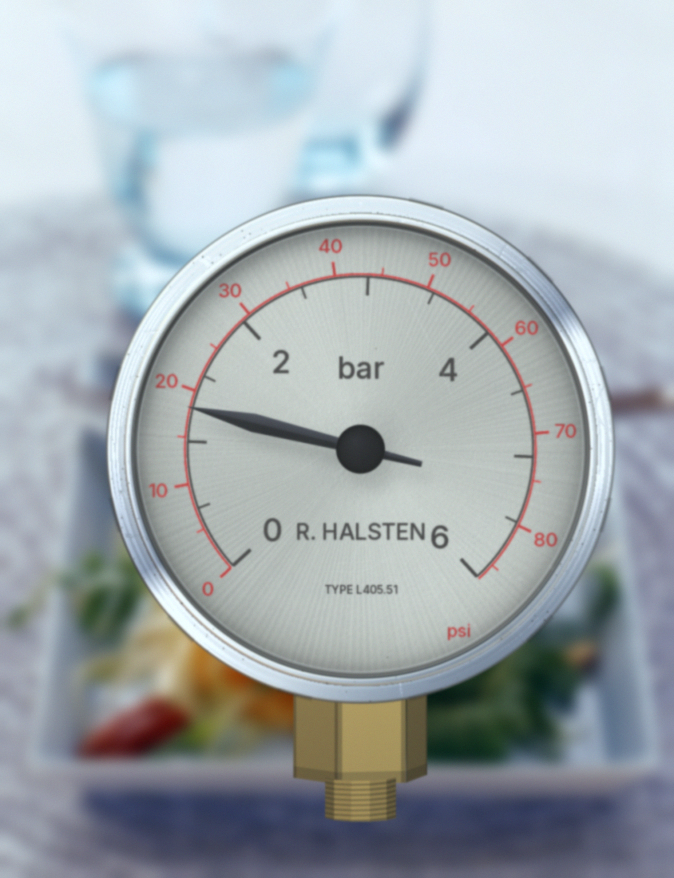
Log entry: 1.25 bar
